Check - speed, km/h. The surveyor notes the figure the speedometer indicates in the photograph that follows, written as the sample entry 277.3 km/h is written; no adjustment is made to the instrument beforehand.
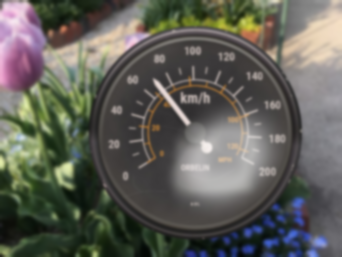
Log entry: 70 km/h
